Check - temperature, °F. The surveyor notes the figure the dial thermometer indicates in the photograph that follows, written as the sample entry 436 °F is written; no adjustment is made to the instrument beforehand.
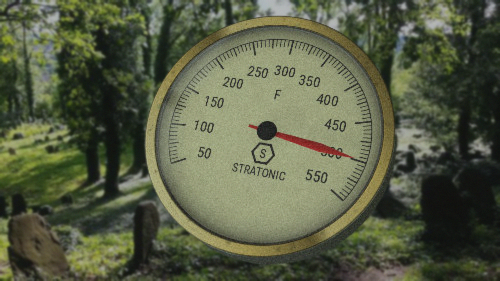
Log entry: 500 °F
